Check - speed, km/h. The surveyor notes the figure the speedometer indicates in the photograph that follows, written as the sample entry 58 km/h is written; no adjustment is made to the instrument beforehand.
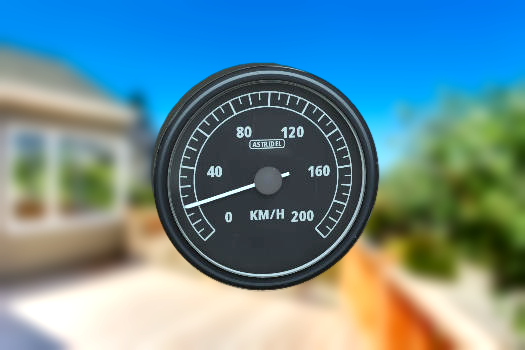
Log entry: 20 km/h
